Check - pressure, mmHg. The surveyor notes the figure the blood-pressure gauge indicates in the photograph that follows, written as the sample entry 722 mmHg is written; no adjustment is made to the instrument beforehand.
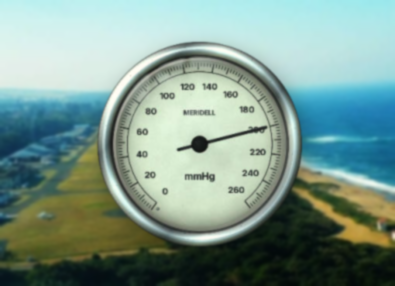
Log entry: 200 mmHg
